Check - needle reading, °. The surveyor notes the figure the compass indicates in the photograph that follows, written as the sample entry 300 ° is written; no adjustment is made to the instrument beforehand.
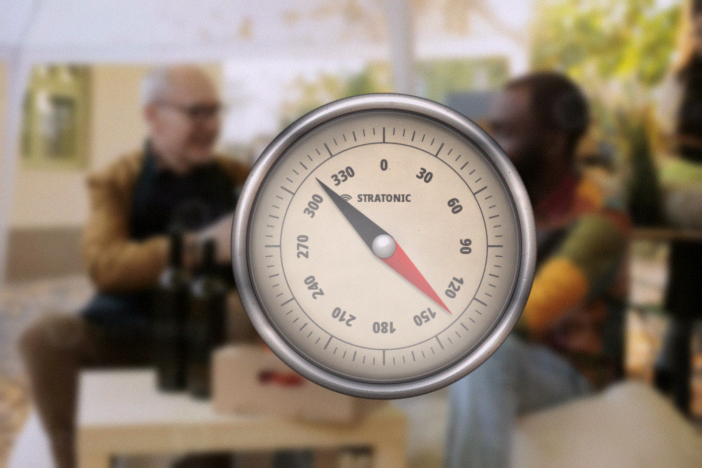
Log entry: 135 °
